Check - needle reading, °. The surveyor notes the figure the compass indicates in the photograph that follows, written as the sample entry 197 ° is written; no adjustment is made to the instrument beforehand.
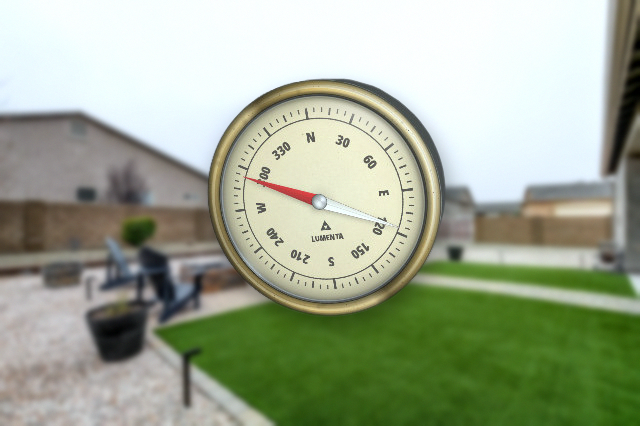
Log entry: 295 °
